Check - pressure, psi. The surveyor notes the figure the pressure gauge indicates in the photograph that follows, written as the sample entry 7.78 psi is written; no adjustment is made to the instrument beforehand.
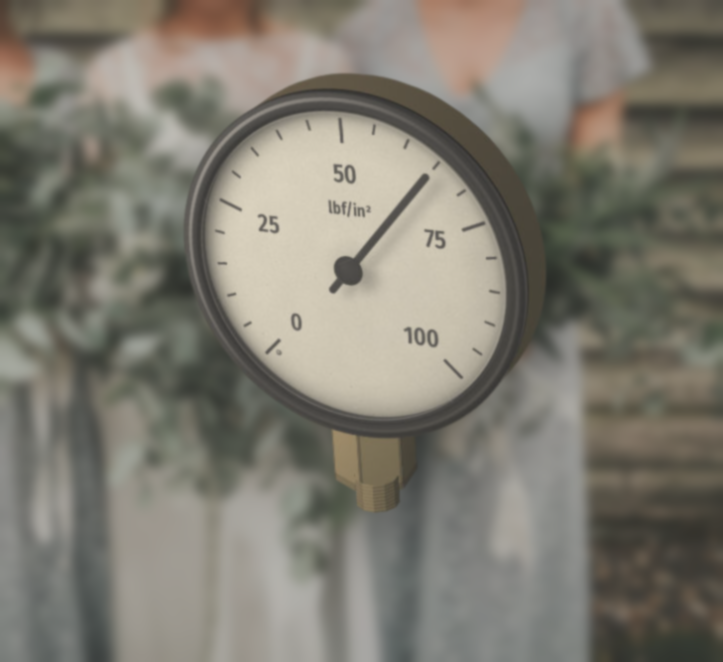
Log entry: 65 psi
